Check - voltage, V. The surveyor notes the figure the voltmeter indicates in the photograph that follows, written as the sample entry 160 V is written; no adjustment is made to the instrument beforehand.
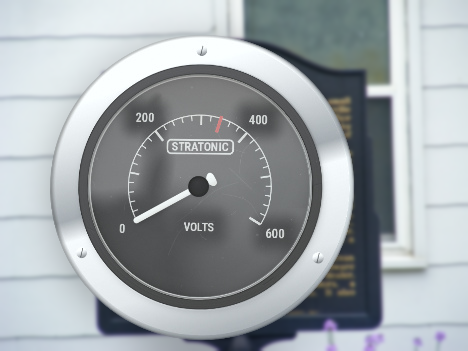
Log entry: 0 V
